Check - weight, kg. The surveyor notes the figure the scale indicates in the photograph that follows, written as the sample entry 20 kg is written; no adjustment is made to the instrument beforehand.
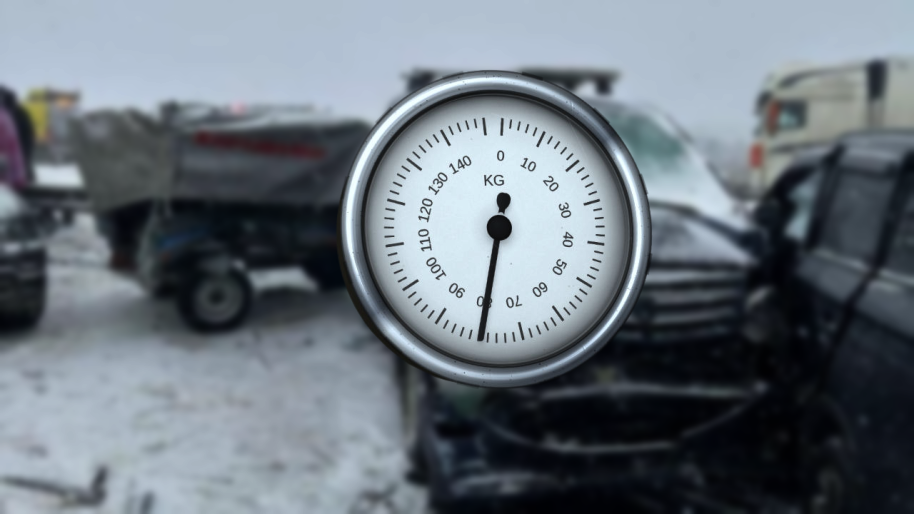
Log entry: 80 kg
